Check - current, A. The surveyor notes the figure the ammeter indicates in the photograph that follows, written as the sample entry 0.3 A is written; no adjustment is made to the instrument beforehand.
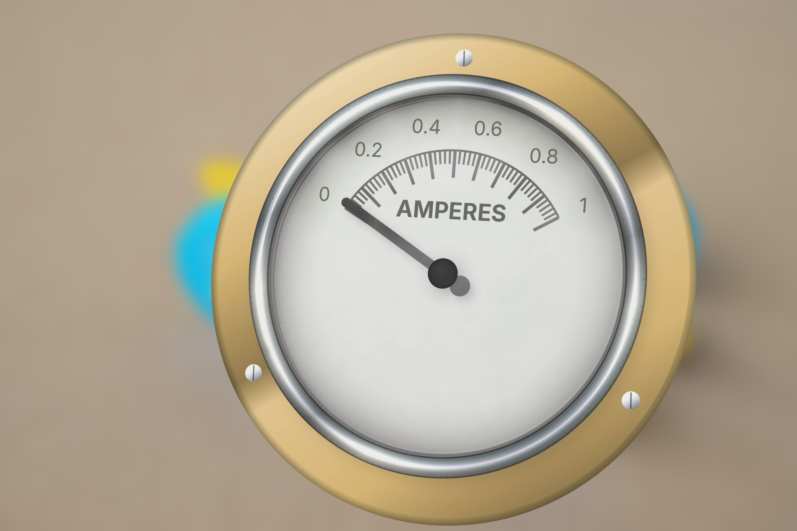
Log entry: 0.02 A
